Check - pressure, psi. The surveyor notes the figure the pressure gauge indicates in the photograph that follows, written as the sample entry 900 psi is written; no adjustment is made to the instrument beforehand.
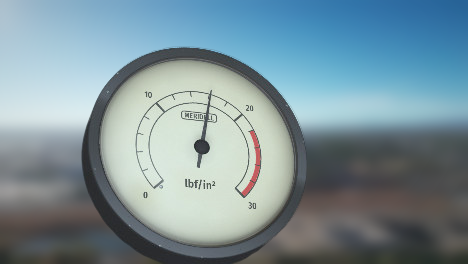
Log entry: 16 psi
